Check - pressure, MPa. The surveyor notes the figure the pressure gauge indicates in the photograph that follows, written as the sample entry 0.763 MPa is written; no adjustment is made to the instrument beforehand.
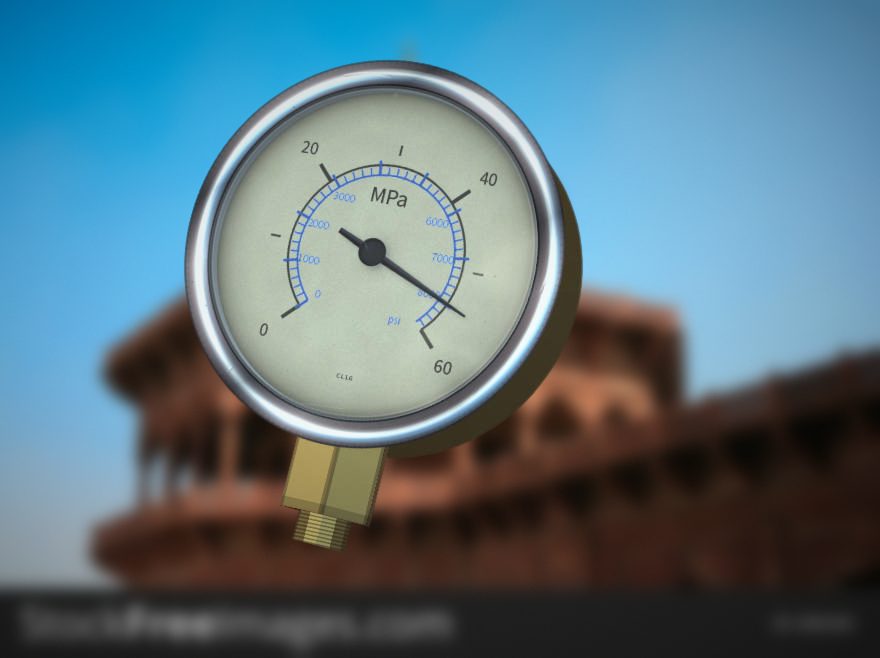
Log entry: 55 MPa
